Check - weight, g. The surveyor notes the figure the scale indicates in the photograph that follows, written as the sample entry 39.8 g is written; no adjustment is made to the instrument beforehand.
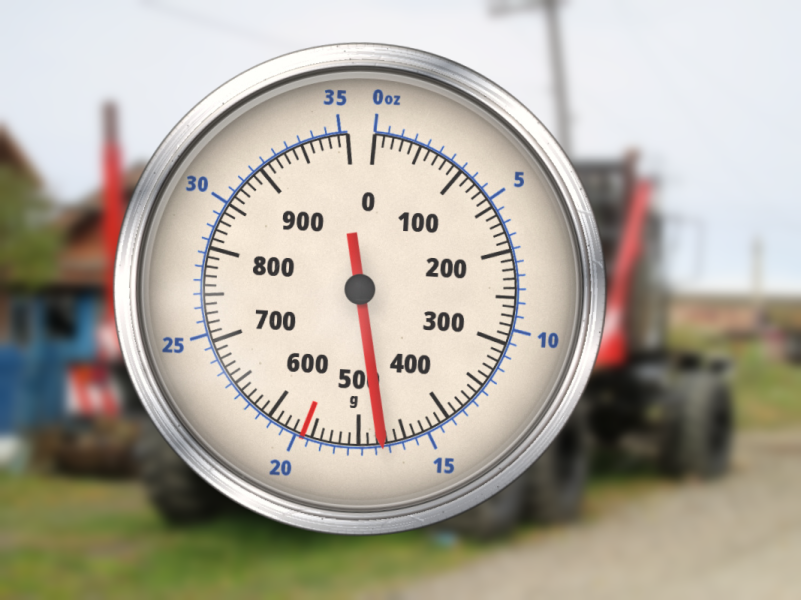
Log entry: 475 g
